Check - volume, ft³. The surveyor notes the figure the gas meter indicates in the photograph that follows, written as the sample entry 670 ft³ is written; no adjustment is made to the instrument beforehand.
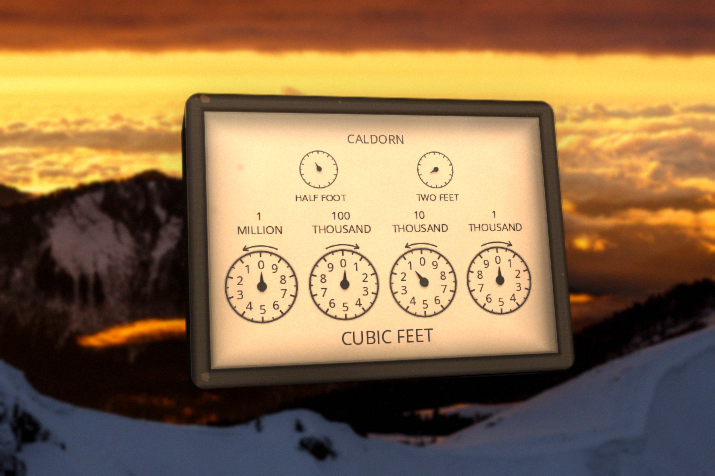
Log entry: 1000 ft³
